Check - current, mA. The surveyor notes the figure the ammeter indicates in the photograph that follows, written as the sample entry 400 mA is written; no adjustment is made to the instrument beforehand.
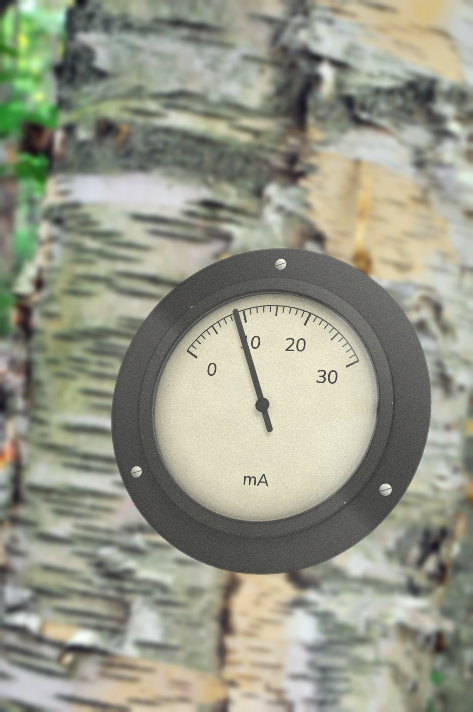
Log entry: 9 mA
